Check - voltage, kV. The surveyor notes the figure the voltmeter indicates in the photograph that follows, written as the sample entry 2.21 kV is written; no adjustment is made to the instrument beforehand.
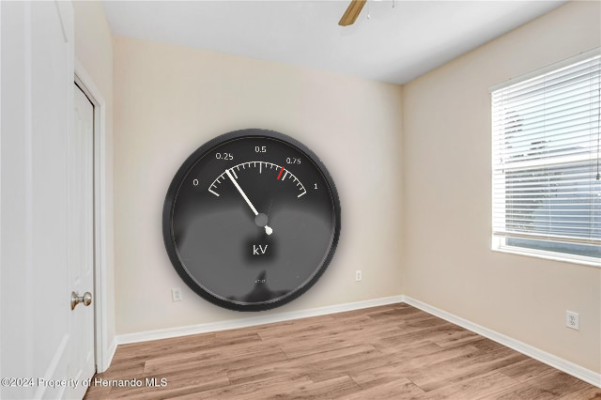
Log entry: 0.2 kV
